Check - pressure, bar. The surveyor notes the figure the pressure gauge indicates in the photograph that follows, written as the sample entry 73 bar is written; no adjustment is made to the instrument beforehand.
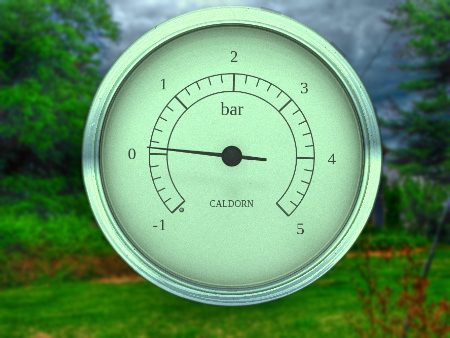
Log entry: 0.1 bar
